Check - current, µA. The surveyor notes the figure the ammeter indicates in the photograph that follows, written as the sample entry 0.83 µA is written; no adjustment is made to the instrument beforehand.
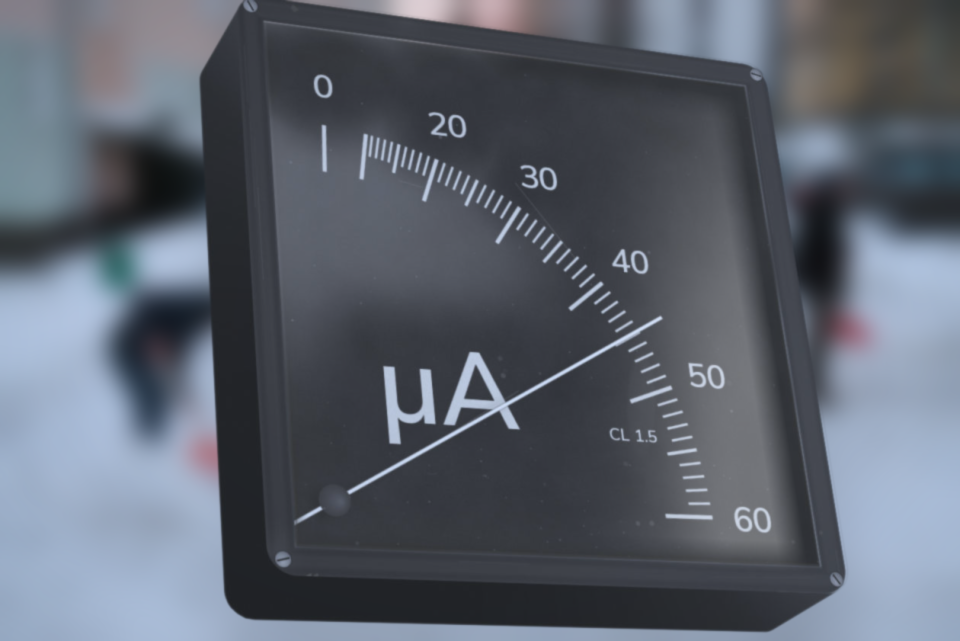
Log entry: 45 µA
